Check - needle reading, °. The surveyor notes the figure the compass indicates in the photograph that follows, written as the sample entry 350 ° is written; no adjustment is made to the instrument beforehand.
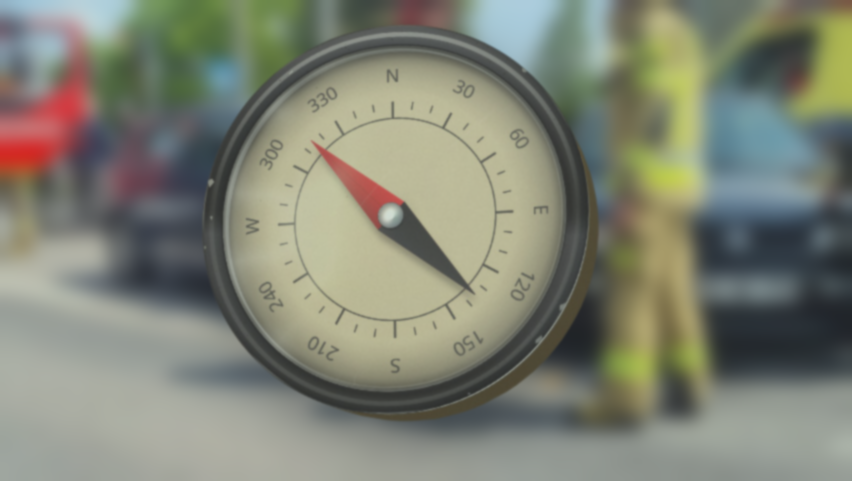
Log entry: 315 °
